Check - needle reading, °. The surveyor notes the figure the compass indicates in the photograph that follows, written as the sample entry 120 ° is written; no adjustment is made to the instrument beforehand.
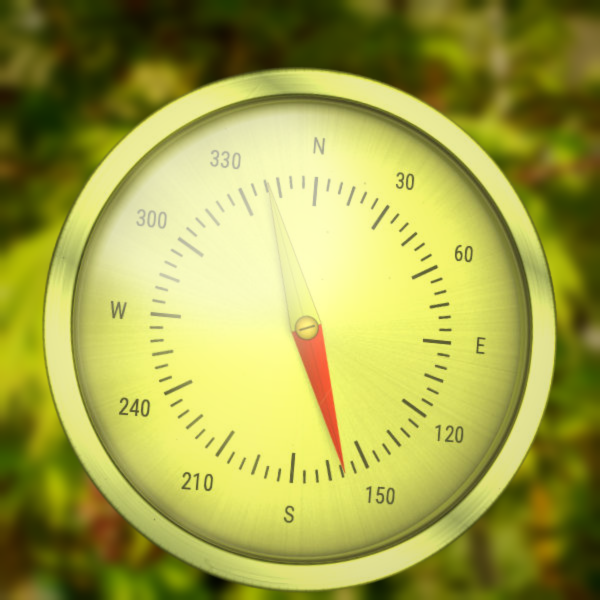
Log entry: 160 °
